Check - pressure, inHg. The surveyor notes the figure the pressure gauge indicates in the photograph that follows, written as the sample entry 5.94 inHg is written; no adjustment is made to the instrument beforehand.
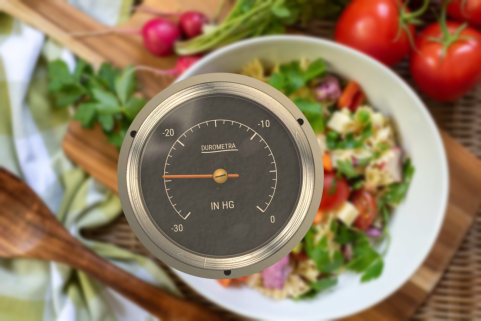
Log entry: -24.5 inHg
